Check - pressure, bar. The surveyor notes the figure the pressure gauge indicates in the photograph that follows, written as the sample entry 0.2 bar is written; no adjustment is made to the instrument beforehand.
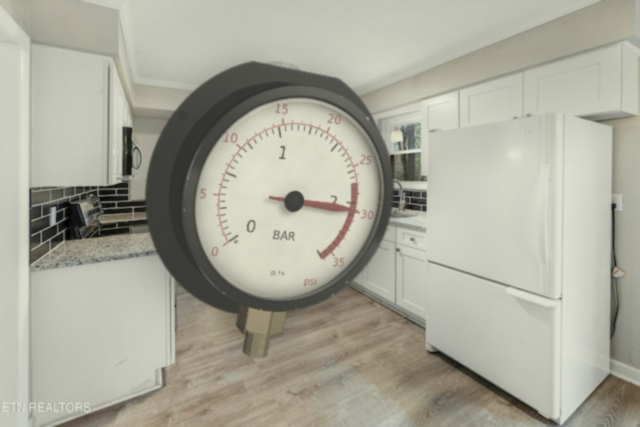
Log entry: 2.05 bar
